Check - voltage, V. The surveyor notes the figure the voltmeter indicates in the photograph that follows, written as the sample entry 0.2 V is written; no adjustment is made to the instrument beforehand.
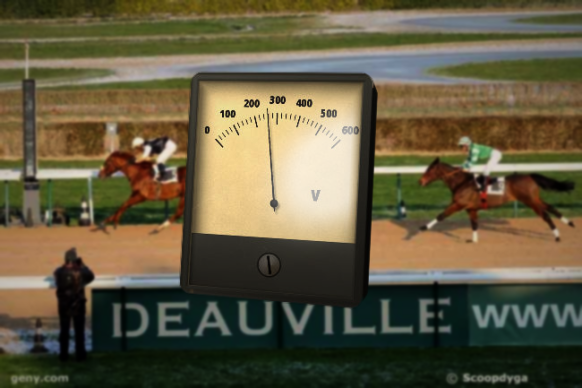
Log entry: 260 V
